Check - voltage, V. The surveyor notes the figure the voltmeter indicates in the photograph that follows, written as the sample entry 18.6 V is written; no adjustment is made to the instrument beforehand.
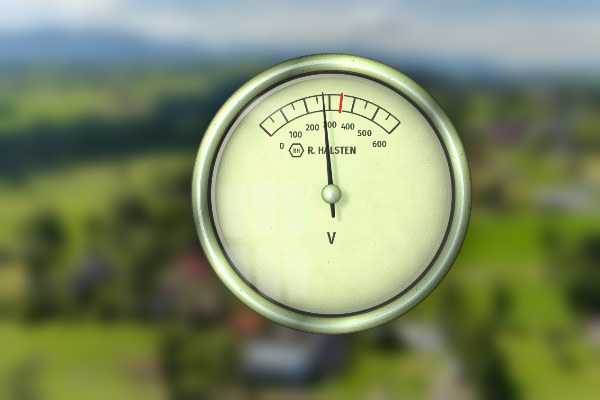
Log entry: 275 V
